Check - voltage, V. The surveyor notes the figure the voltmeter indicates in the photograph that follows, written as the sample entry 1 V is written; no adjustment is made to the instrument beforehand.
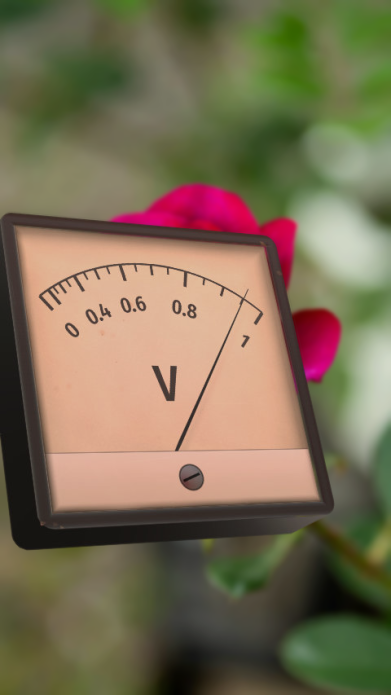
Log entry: 0.95 V
